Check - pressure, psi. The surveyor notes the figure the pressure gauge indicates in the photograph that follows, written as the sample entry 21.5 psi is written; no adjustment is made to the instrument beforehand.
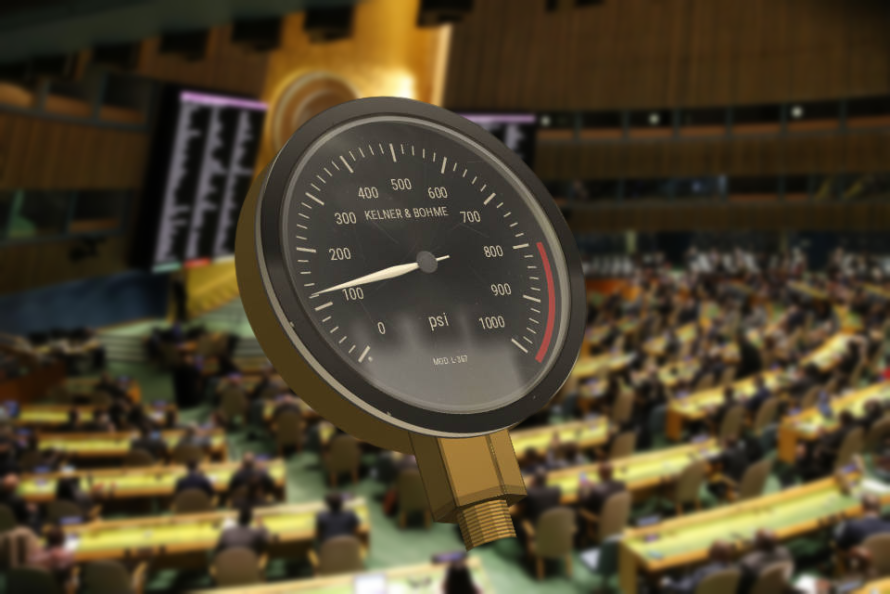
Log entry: 120 psi
